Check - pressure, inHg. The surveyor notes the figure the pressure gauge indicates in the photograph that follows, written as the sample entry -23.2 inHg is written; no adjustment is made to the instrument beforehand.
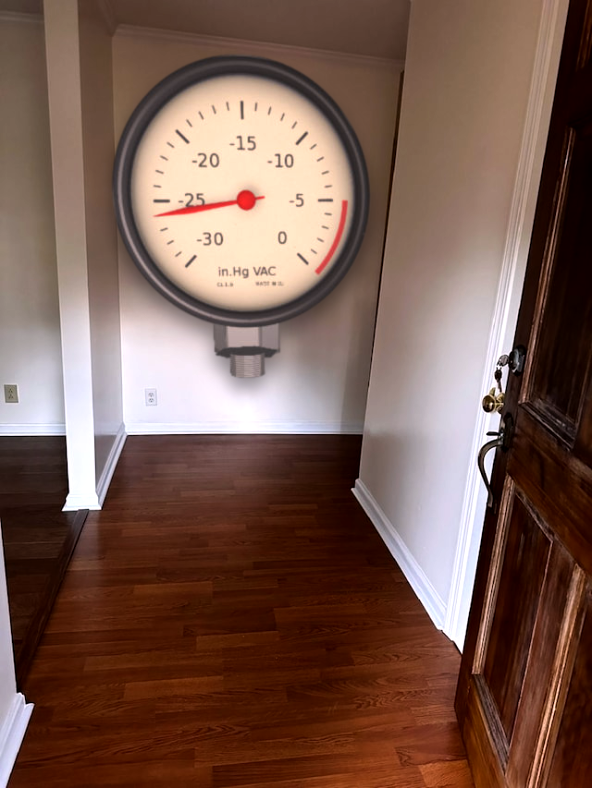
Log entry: -26 inHg
